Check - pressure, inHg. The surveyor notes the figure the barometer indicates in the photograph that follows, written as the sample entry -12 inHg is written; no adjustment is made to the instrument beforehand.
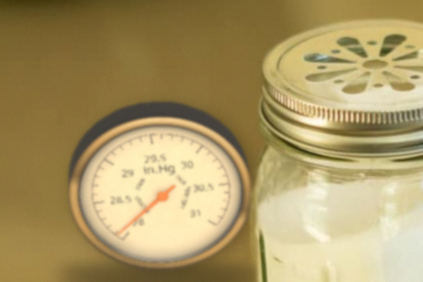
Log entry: 28.1 inHg
